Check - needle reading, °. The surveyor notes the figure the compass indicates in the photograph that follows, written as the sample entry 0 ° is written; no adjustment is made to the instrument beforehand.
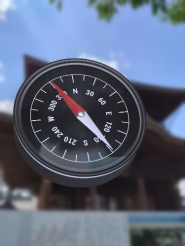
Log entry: 330 °
